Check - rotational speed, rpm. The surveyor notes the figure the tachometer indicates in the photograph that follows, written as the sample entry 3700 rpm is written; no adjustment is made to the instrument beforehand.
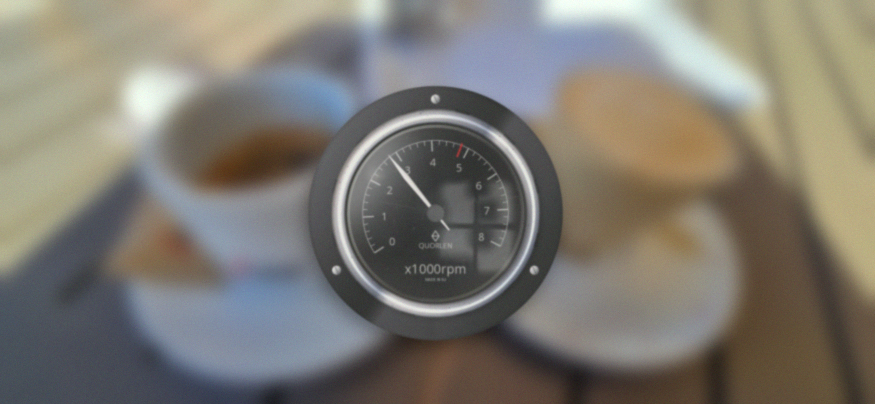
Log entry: 2800 rpm
